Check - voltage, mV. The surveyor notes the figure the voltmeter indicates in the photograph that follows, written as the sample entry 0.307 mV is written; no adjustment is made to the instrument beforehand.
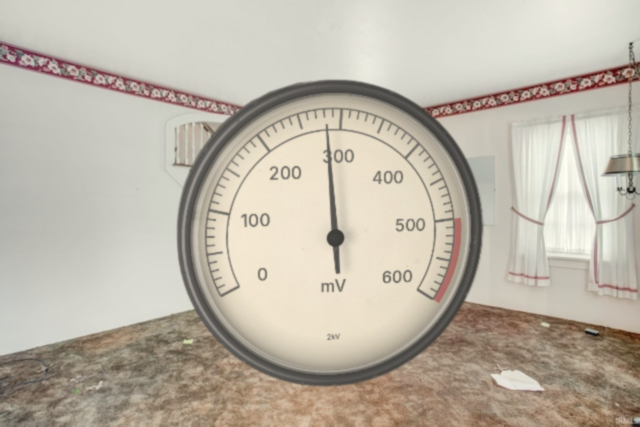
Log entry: 280 mV
